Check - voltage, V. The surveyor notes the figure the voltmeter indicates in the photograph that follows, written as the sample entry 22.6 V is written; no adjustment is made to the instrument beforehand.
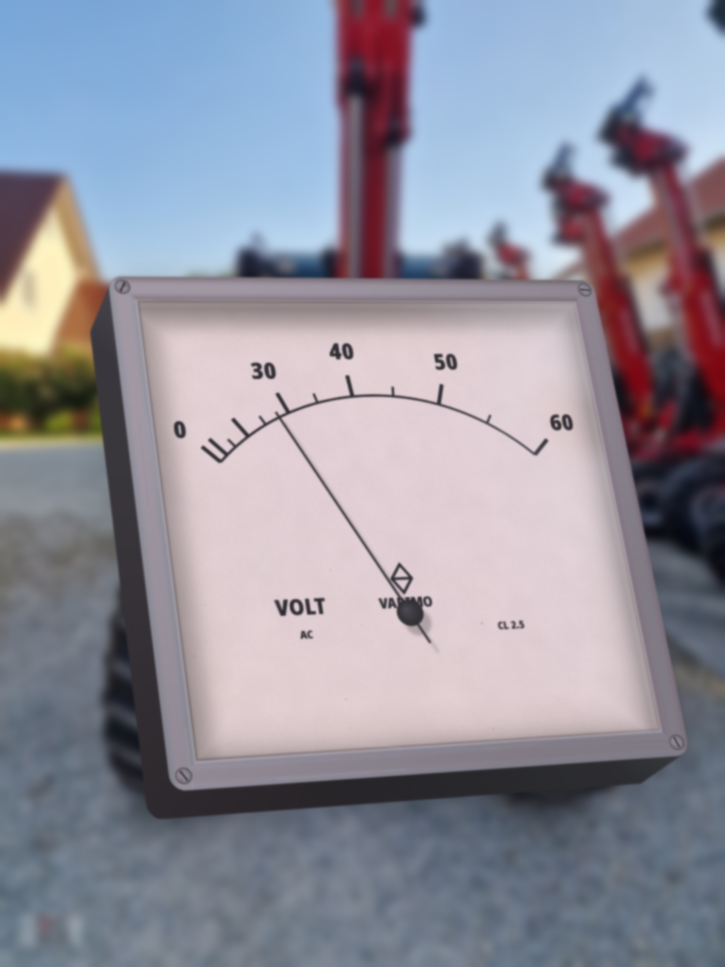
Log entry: 27.5 V
